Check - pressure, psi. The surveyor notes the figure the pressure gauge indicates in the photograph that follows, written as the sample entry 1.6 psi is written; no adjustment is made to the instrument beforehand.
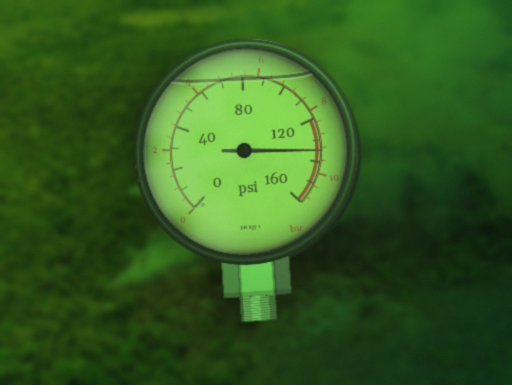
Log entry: 135 psi
